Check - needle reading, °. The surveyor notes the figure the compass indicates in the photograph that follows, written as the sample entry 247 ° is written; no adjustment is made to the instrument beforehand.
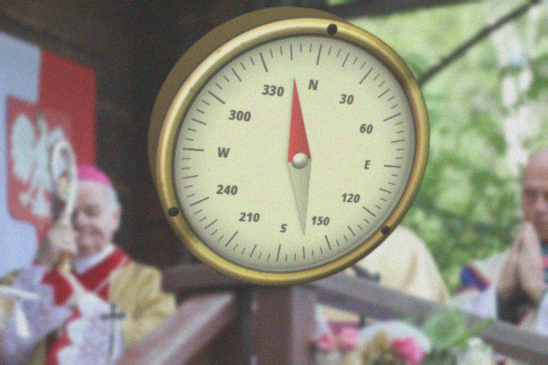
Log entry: 345 °
